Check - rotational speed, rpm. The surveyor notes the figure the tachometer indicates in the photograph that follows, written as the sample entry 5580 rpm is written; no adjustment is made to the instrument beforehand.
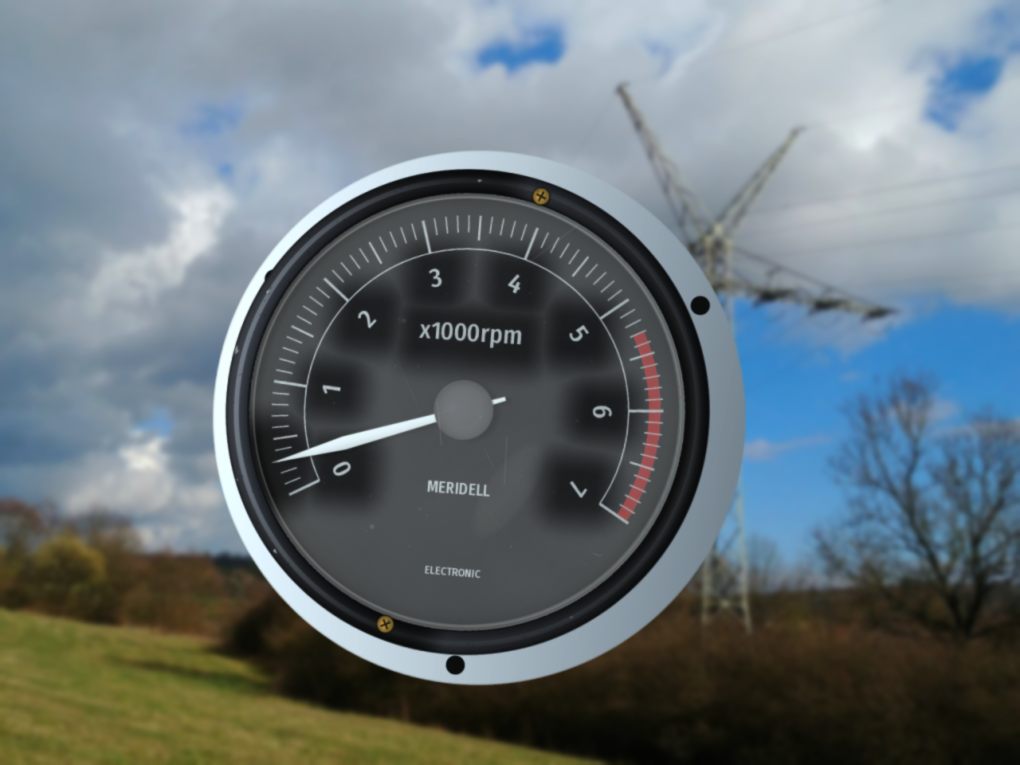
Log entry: 300 rpm
